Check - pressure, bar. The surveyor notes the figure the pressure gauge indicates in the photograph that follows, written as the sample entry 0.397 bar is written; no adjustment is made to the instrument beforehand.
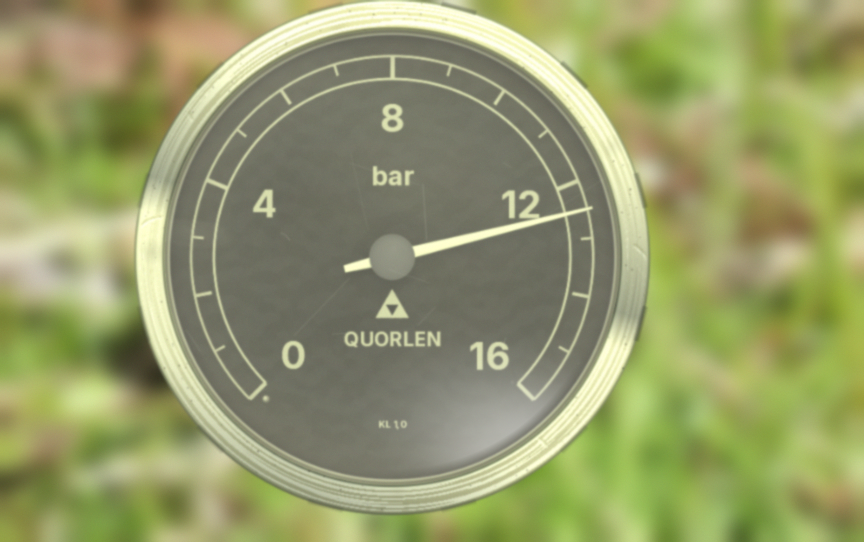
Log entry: 12.5 bar
